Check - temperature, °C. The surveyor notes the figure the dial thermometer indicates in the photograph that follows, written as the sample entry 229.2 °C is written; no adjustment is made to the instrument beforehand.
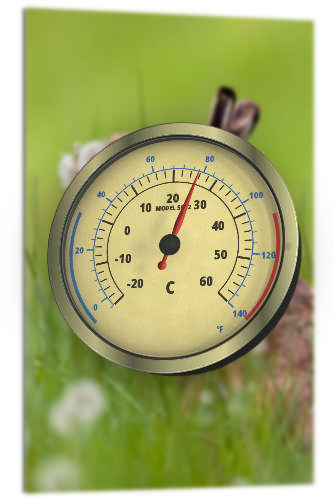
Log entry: 26 °C
